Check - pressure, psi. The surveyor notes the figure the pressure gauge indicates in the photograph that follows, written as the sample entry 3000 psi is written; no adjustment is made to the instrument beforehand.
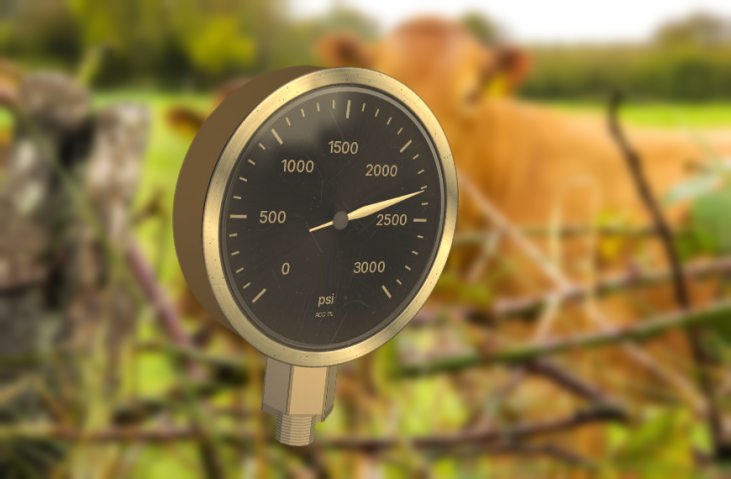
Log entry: 2300 psi
